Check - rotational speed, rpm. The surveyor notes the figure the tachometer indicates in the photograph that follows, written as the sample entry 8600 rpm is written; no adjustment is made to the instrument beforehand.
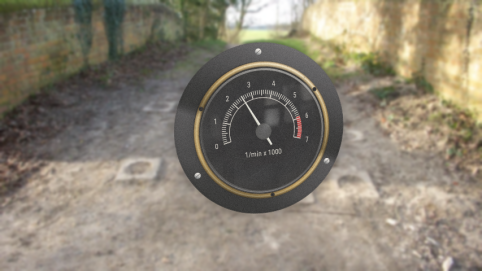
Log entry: 2500 rpm
